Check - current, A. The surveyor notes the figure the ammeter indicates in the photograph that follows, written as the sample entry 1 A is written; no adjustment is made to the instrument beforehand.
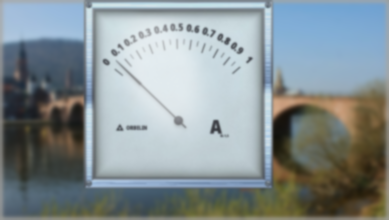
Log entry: 0.05 A
